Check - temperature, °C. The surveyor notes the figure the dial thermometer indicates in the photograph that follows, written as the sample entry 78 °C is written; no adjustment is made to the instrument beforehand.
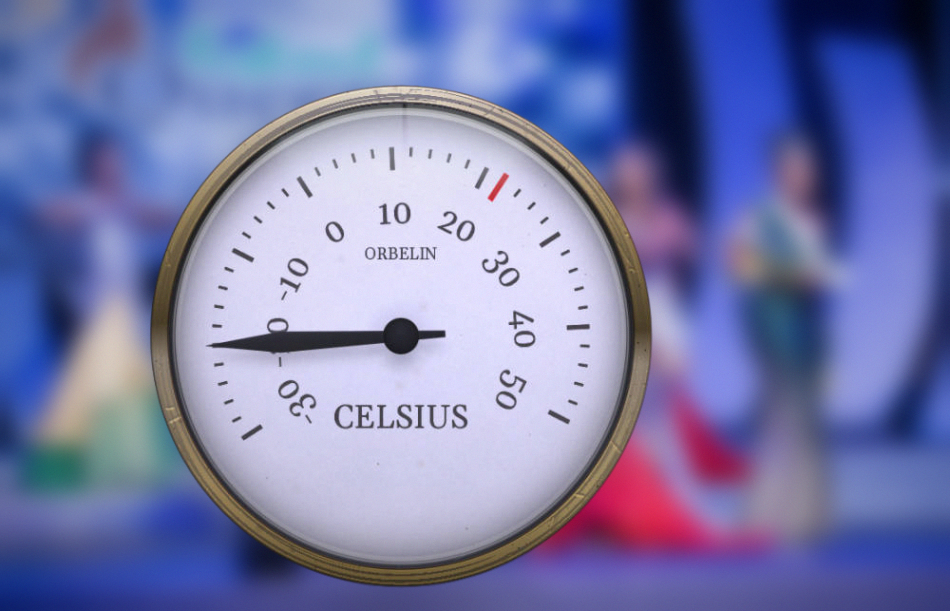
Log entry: -20 °C
